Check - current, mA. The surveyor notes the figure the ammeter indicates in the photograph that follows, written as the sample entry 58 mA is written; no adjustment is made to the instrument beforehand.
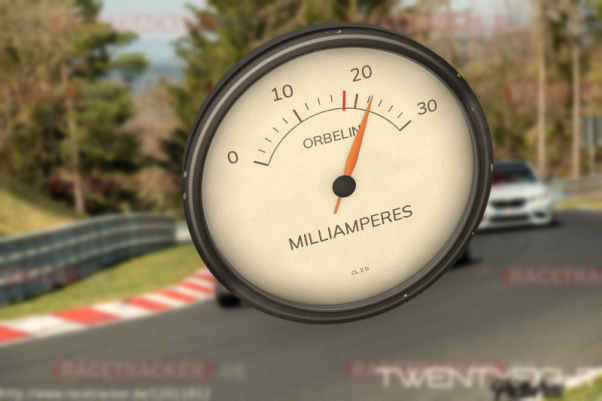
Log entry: 22 mA
